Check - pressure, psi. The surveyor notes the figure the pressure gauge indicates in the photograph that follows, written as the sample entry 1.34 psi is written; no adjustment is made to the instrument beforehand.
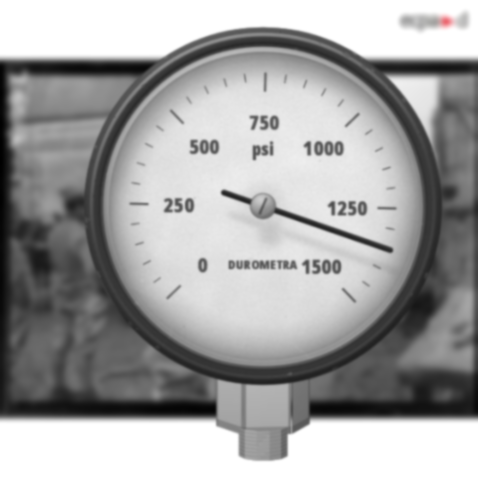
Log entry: 1350 psi
